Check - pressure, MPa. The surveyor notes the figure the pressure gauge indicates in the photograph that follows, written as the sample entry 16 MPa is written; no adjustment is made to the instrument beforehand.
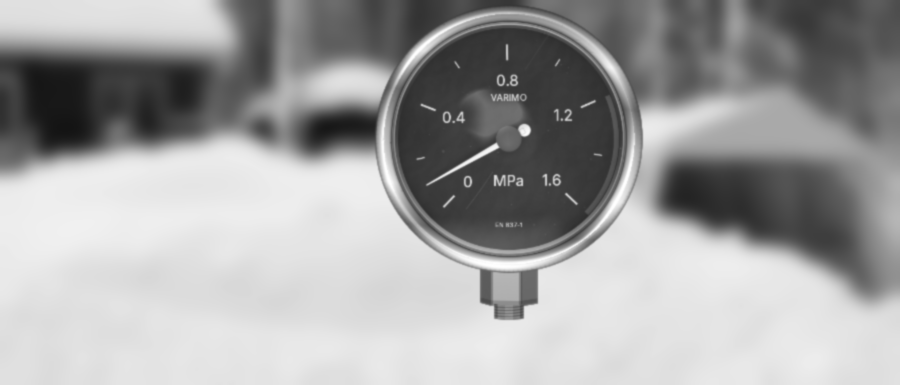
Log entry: 0.1 MPa
